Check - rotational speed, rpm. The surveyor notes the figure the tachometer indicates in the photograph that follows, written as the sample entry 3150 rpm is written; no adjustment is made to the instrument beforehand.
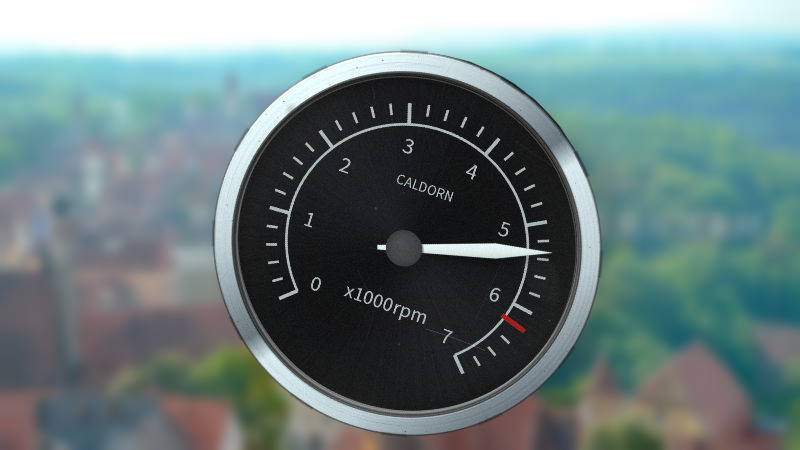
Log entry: 5300 rpm
